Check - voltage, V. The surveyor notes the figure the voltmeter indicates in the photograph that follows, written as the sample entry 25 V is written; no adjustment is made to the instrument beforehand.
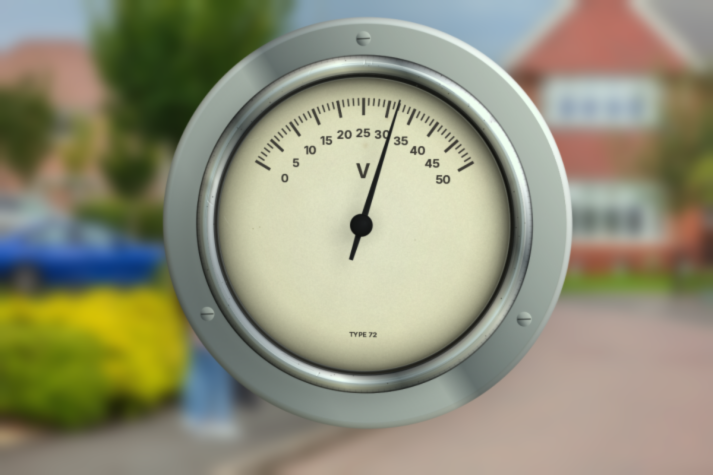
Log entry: 32 V
